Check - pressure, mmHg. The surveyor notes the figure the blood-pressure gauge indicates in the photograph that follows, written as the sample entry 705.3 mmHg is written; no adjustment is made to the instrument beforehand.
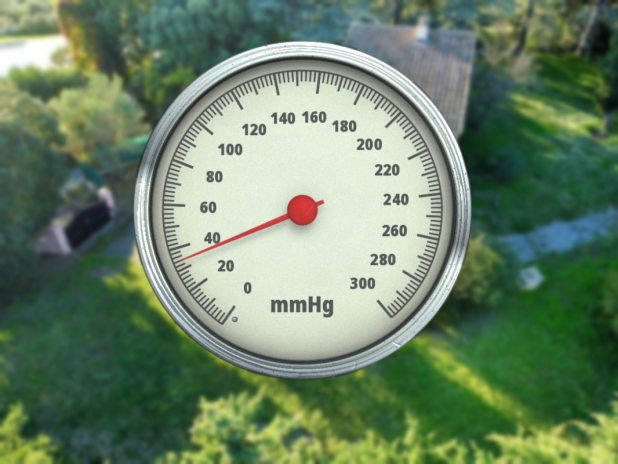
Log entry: 34 mmHg
